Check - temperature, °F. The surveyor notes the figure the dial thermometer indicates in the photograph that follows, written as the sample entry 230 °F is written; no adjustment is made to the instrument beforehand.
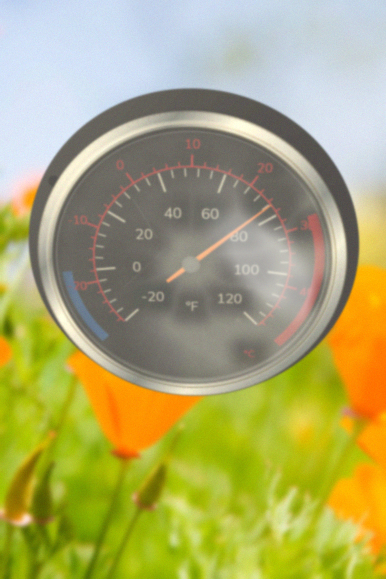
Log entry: 76 °F
